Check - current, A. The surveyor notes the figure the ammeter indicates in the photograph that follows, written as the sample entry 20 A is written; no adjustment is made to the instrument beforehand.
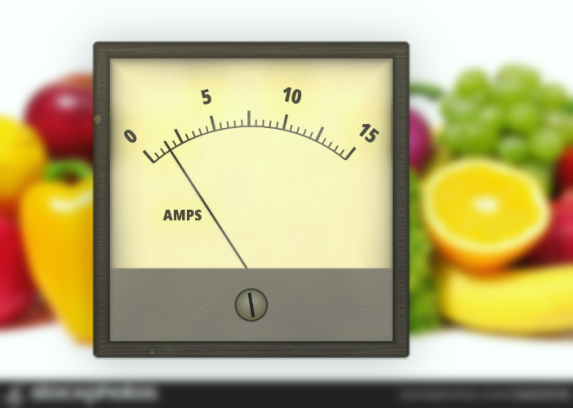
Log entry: 1.5 A
